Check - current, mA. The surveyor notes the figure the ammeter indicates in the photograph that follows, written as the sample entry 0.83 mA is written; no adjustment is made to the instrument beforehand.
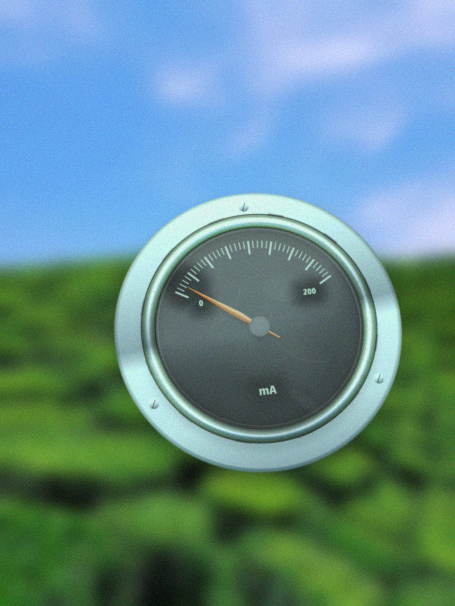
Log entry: 10 mA
